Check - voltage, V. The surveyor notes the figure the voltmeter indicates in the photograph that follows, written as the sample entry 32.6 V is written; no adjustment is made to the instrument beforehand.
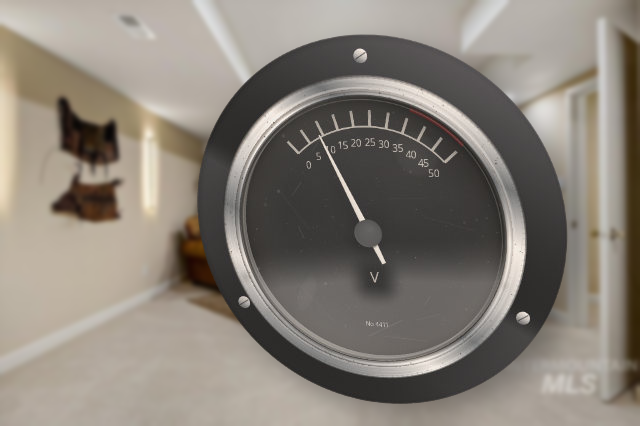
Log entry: 10 V
